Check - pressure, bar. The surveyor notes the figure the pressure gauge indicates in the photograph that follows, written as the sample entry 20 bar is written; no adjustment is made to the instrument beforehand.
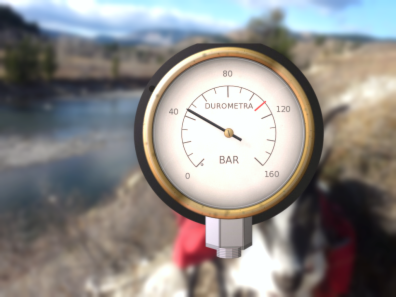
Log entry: 45 bar
